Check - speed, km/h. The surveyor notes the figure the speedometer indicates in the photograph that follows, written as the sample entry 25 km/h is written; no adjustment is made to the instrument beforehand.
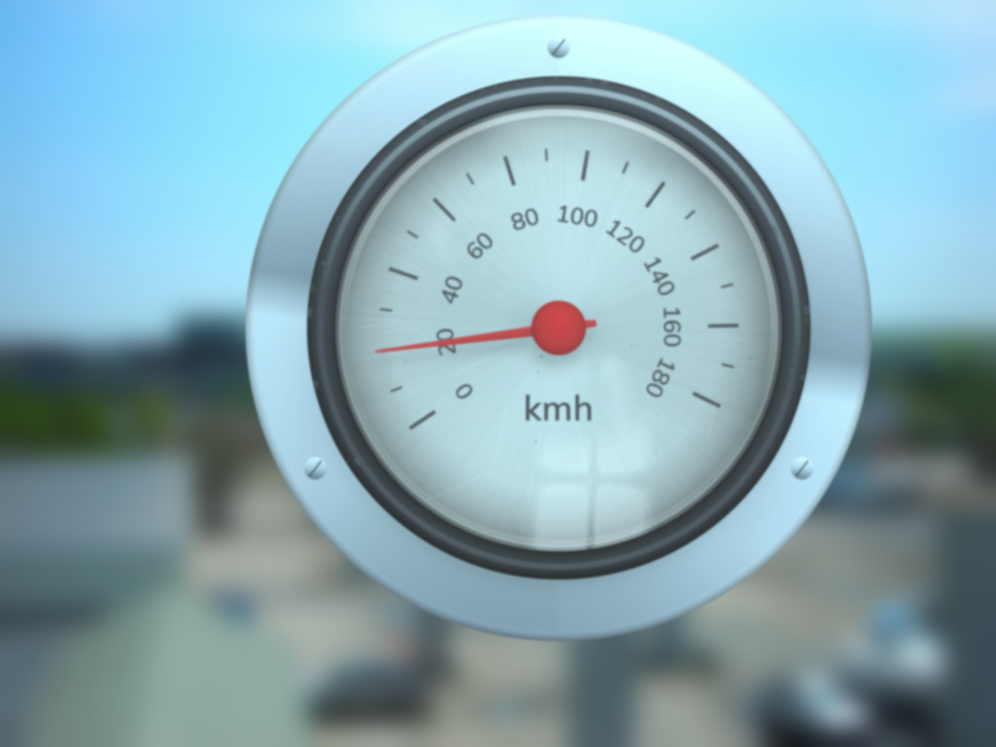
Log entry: 20 km/h
